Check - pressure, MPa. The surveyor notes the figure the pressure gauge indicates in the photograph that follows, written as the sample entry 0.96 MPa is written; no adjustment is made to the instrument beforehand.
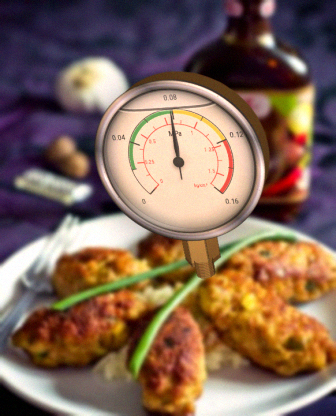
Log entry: 0.08 MPa
